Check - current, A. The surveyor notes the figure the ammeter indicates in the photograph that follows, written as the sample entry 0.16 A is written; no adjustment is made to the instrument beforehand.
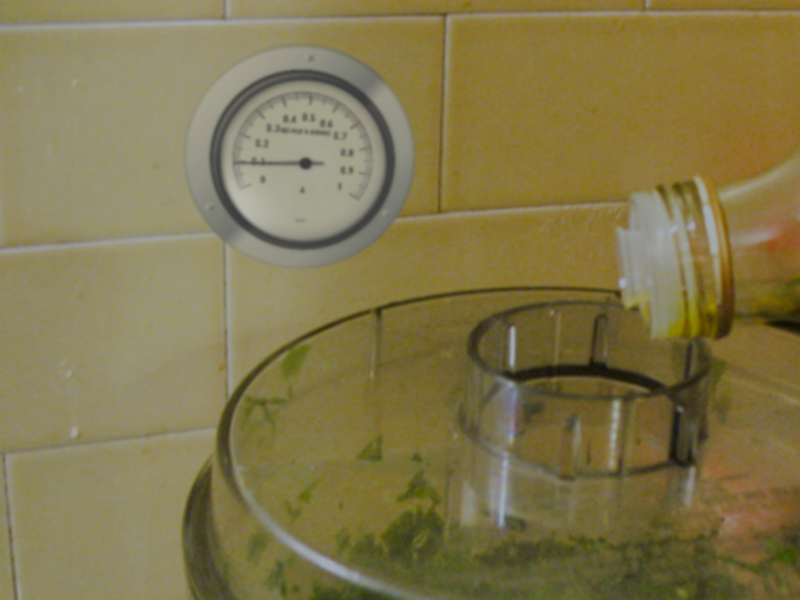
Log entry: 0.1 A
